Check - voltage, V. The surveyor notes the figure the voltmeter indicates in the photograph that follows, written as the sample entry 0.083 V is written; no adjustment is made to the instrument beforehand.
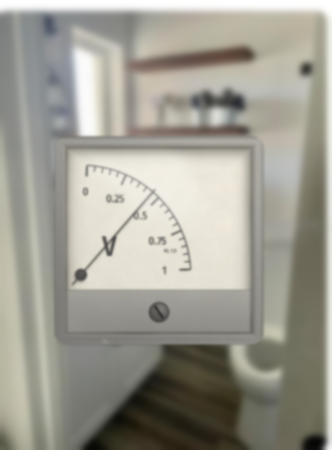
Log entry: 0.45 V
